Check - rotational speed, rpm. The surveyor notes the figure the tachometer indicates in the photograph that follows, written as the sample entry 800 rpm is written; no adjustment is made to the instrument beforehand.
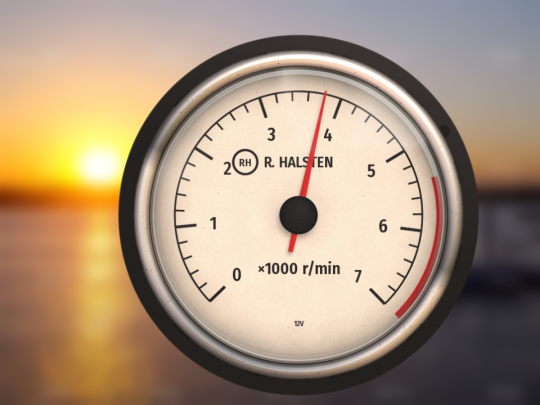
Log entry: 3800 rpm
